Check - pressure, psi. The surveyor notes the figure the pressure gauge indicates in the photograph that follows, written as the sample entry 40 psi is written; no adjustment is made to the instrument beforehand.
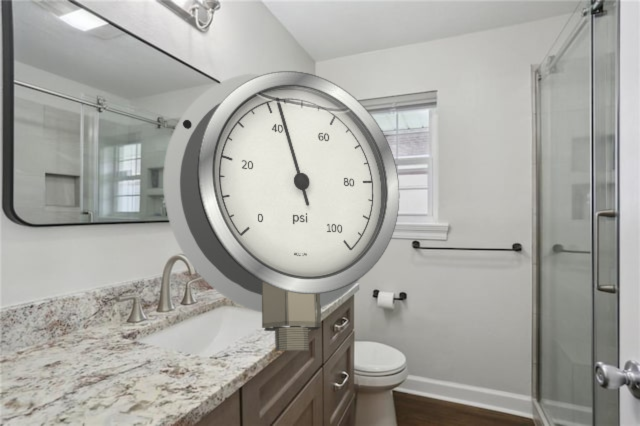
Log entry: 42.5 psi
